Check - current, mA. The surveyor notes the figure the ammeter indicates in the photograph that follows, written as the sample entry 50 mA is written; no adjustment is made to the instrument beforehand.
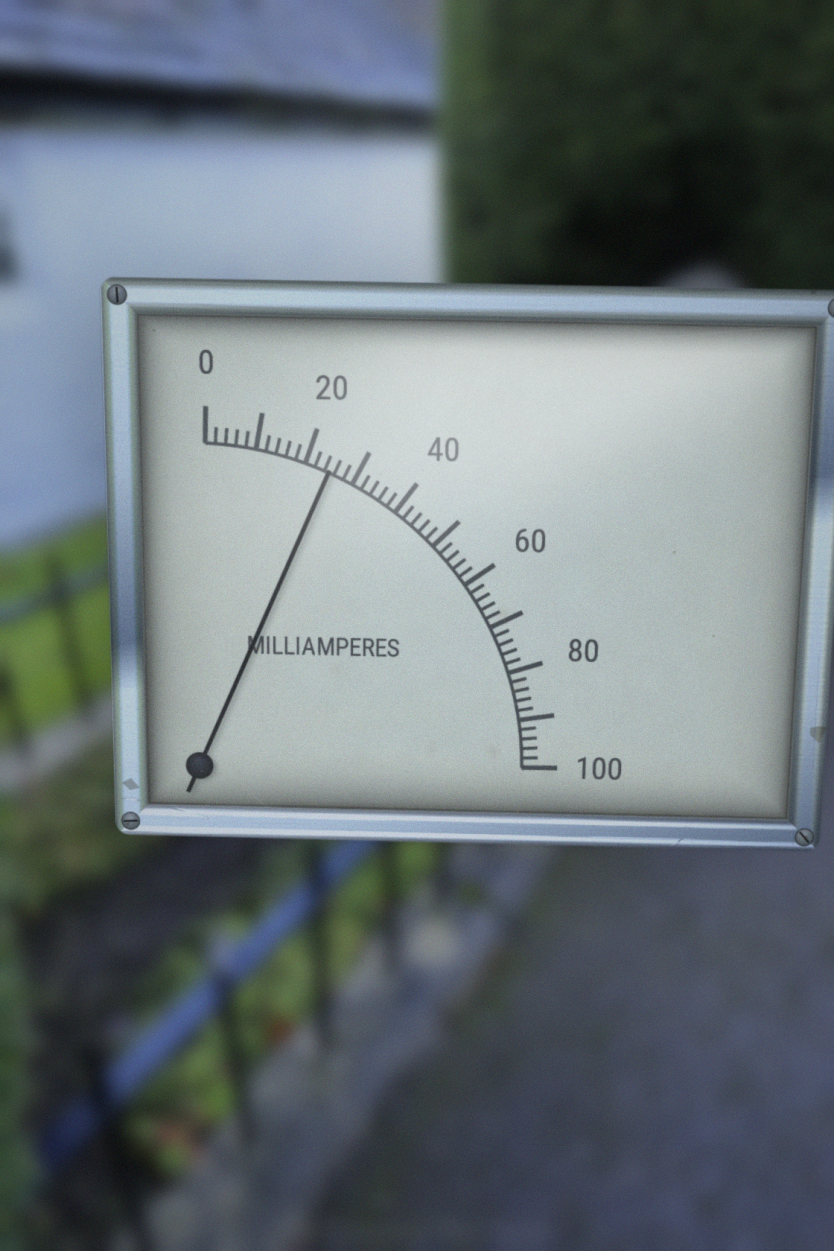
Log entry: 25 mA
